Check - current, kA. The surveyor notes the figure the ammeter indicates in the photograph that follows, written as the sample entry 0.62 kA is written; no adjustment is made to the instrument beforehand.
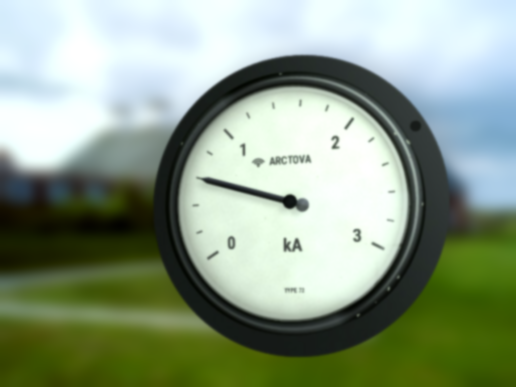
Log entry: 0.6 kA
